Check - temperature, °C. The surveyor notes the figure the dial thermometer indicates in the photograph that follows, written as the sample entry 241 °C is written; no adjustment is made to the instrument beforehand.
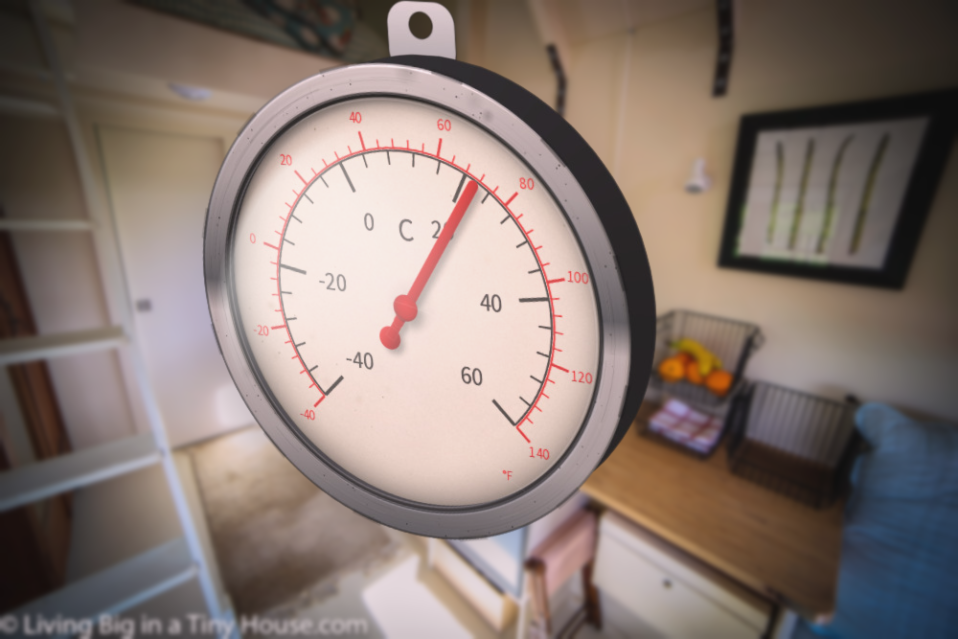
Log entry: 22 °C
